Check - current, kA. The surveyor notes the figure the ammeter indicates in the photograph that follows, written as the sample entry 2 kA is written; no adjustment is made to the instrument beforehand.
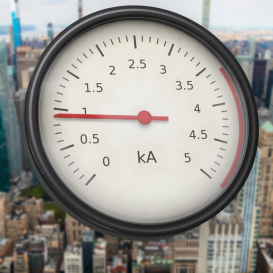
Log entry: 0.9 kA
